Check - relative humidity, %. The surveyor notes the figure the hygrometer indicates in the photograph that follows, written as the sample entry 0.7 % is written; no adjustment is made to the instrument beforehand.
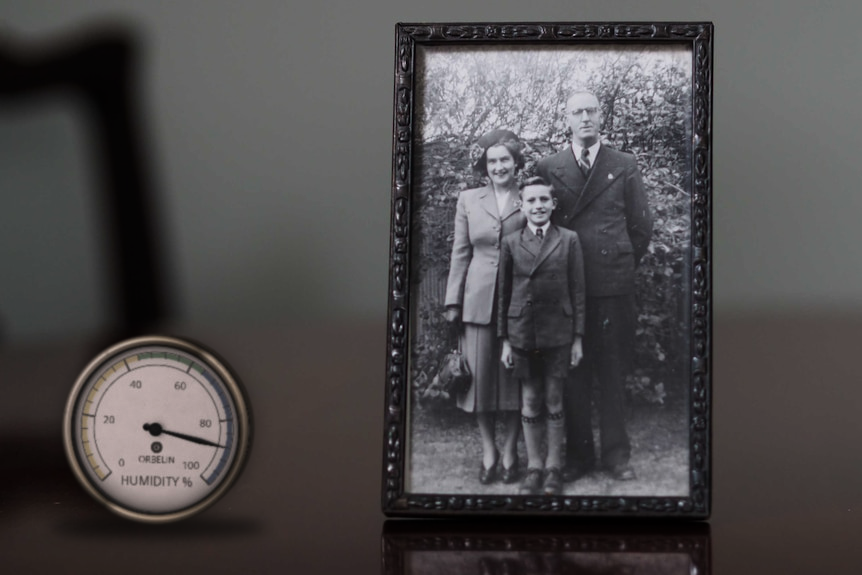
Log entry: 88 %
